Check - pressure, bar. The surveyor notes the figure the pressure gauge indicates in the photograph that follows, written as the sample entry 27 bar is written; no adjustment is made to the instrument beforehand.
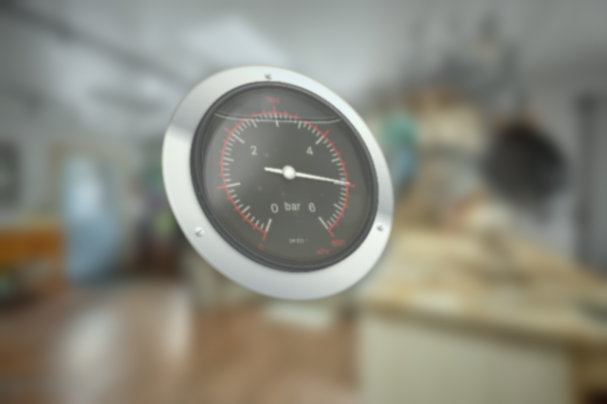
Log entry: 5 bar
